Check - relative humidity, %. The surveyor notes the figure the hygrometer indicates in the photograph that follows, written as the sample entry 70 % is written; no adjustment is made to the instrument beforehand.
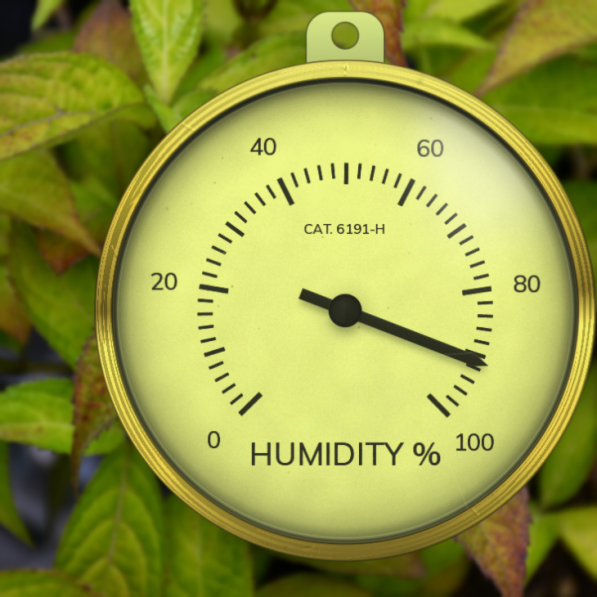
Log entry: 91 %
